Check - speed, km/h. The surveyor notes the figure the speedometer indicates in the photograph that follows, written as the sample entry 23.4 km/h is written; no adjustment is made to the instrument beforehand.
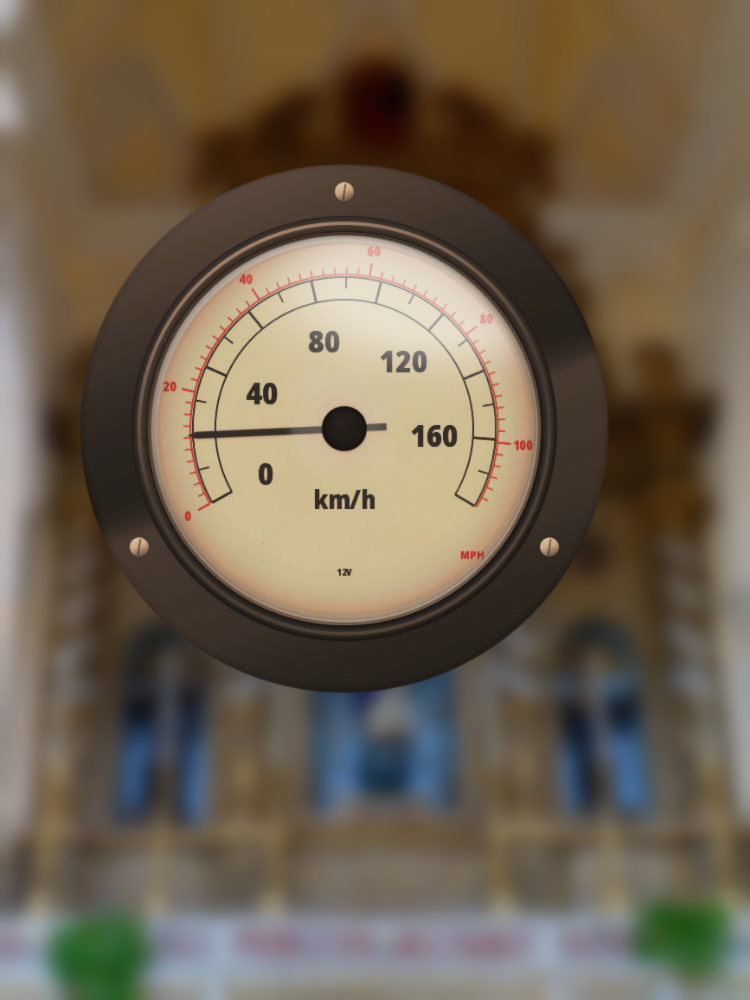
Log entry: 20 km/h
